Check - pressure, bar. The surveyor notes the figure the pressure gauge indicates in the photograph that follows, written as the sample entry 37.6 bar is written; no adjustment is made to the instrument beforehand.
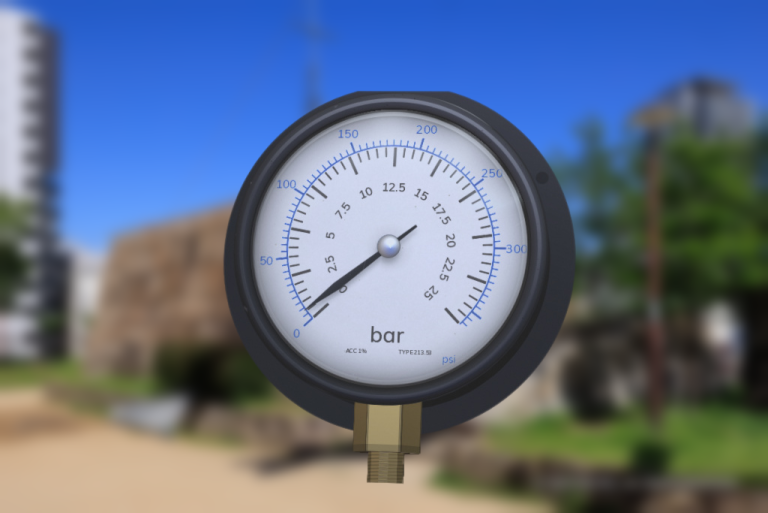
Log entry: 0.5 bar
